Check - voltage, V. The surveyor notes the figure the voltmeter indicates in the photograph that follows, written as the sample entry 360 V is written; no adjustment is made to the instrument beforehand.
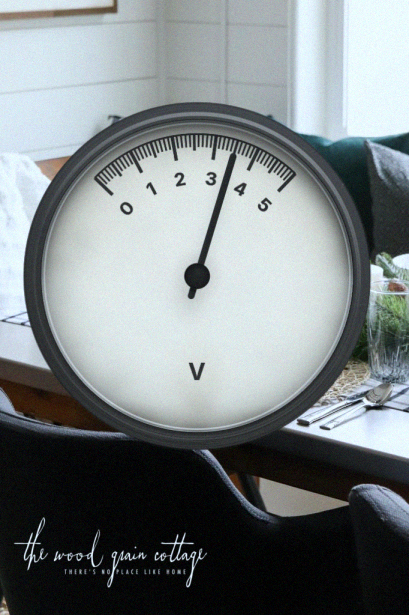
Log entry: 3.5 V
